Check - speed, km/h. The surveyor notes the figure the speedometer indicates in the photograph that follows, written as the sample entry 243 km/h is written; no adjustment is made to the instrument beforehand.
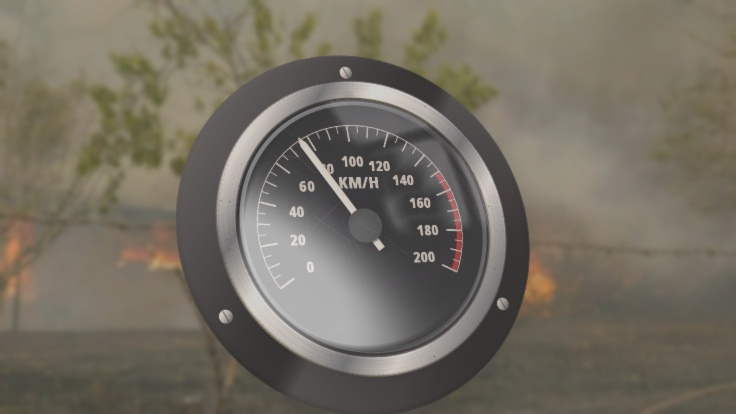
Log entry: 75 km/h
